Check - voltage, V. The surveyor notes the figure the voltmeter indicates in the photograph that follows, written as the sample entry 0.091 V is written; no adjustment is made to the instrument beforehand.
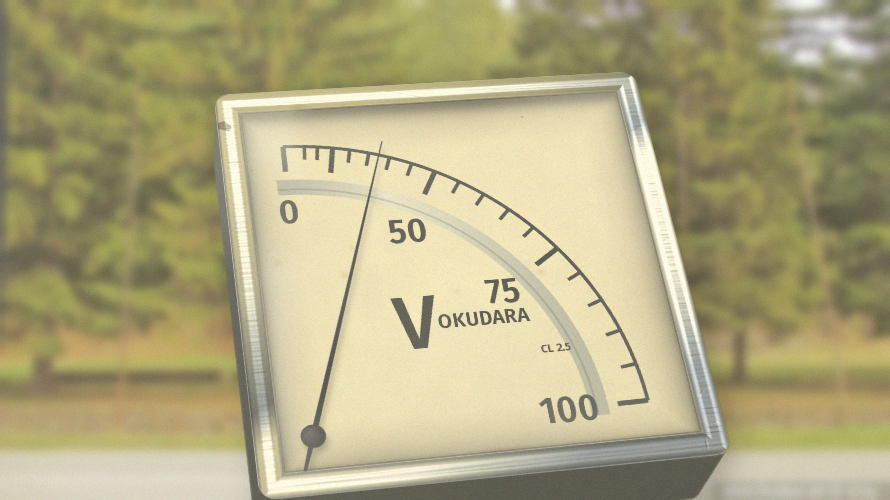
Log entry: 37.5 V
